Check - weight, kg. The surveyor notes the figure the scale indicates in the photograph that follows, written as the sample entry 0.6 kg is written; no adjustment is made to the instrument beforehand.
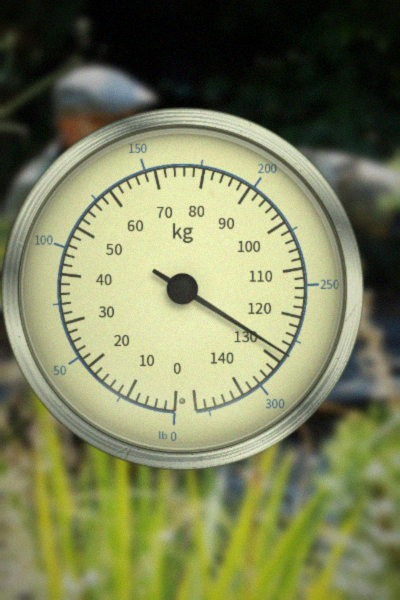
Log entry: 128 kg
